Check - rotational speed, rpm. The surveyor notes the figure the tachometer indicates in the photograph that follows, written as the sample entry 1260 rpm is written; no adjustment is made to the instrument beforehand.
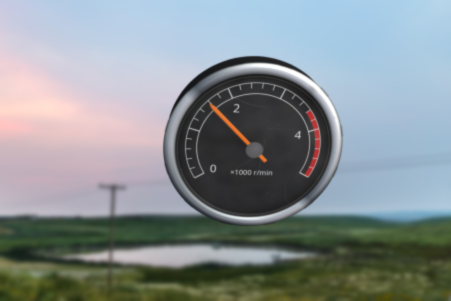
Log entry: 1600 rpm
